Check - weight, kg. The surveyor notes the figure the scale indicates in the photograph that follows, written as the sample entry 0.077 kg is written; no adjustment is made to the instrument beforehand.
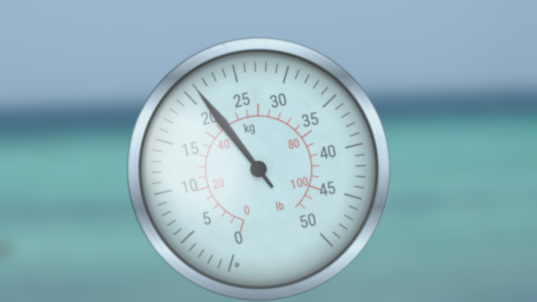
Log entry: 21 kg
